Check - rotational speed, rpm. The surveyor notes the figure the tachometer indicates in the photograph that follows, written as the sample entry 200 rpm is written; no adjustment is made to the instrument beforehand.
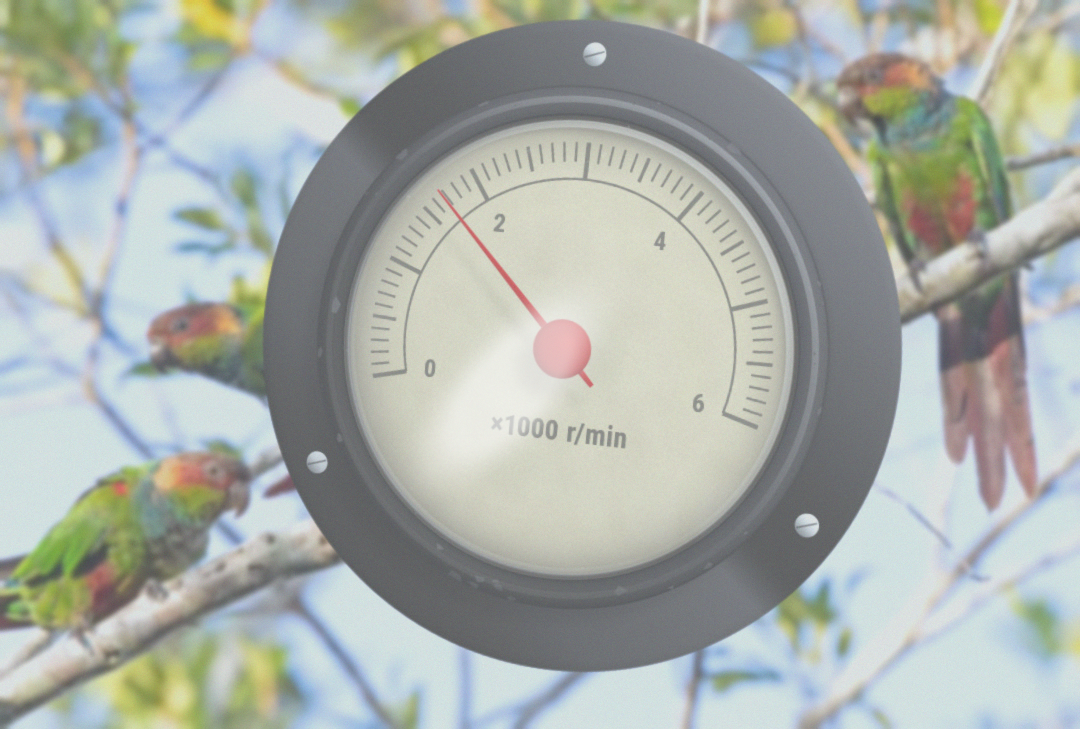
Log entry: 1700 rpm
